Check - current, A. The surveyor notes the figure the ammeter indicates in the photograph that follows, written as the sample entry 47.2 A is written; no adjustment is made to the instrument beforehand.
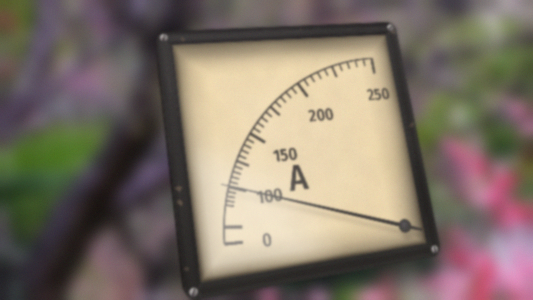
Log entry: 100 A
